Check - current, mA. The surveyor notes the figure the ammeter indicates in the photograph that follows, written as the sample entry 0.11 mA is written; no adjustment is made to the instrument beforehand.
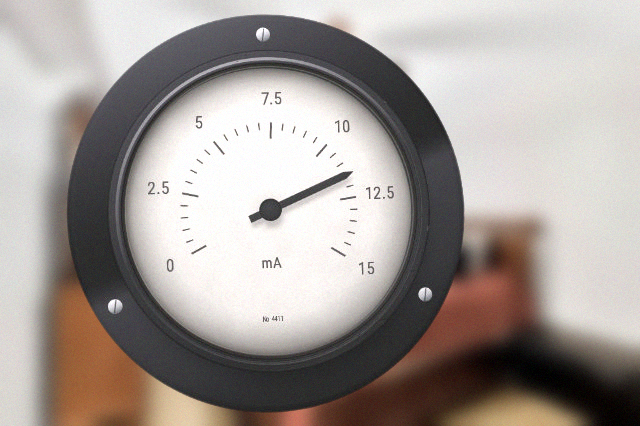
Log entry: 11.5 mA
